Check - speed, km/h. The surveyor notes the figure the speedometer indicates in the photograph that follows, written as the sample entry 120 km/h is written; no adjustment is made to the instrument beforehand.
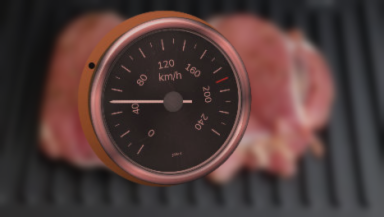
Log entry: 50 km/h
